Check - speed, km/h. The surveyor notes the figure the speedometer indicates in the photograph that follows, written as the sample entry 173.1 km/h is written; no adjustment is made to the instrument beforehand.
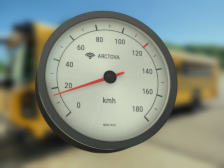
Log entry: 15 km/h
